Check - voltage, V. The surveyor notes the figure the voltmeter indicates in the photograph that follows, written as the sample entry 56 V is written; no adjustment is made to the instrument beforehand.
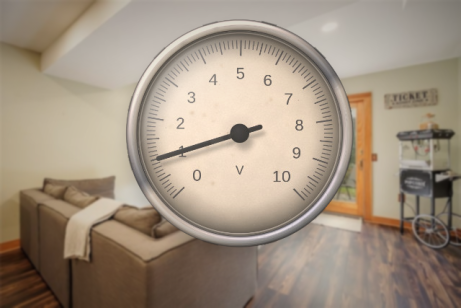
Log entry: 1 V
